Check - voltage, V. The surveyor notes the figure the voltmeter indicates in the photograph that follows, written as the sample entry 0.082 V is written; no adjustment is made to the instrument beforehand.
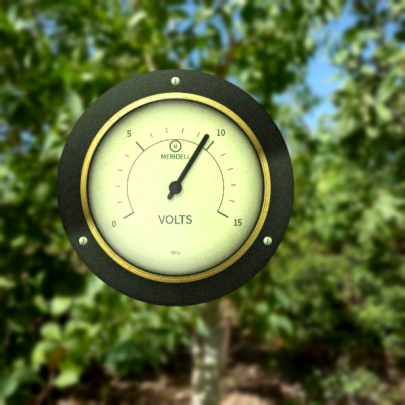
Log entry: 9.5 V
